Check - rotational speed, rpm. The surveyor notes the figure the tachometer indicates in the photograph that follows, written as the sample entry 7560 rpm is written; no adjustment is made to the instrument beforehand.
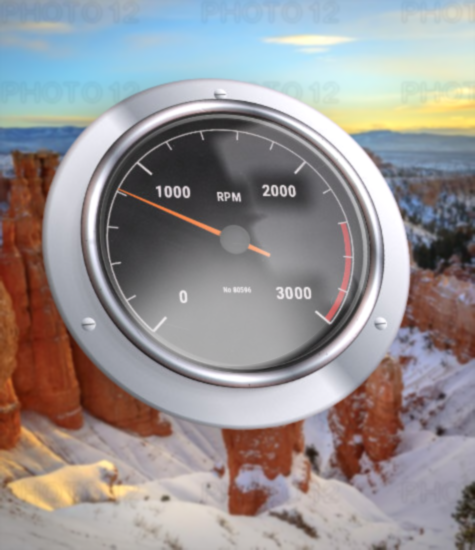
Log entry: 800 rpm
